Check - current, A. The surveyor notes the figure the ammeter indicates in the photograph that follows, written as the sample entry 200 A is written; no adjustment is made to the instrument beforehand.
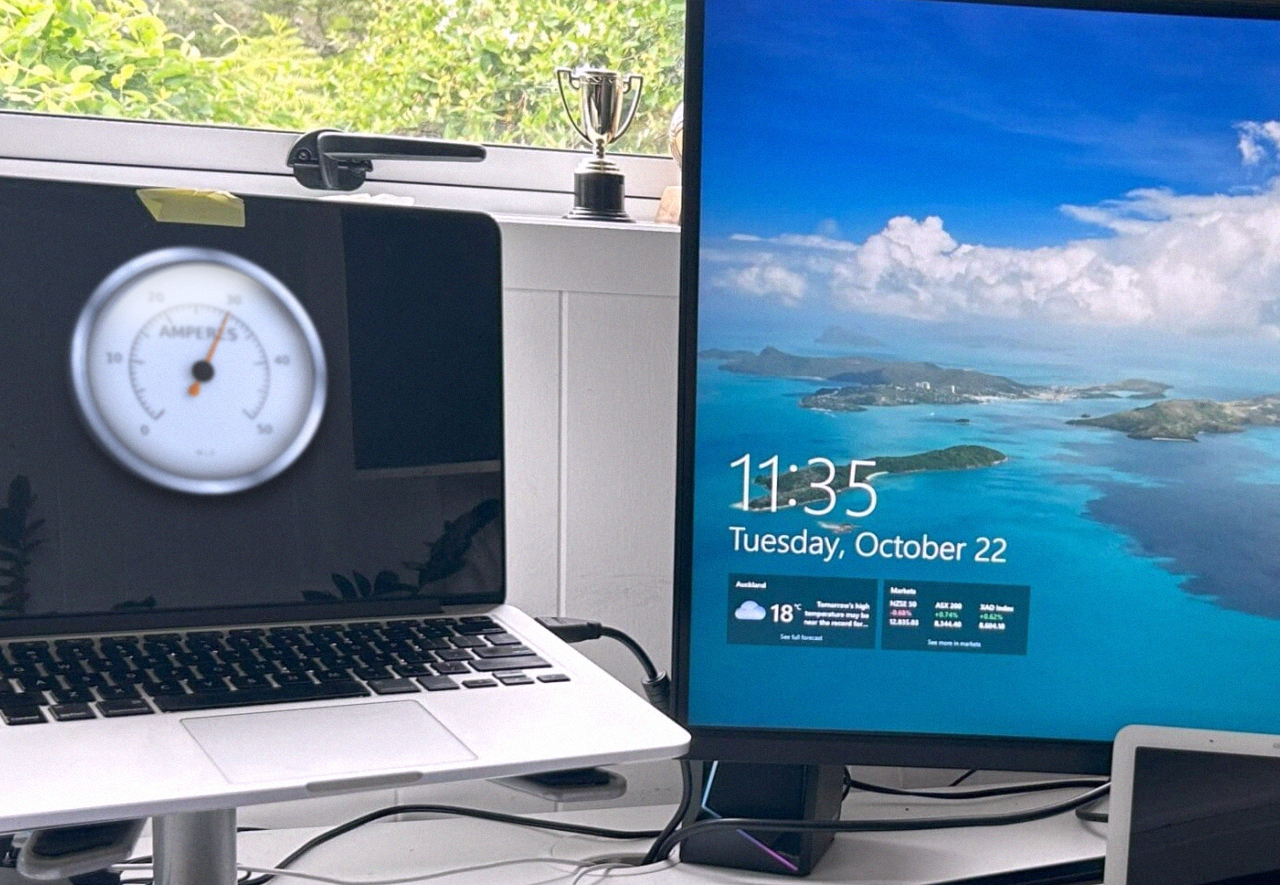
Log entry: 30 A
